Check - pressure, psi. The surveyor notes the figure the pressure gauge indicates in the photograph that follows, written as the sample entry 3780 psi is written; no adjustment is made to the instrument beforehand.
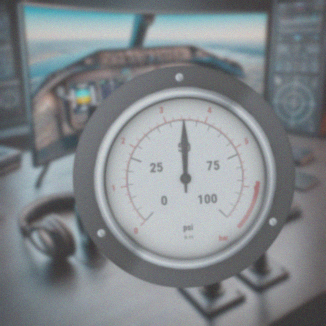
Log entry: 50 psi
